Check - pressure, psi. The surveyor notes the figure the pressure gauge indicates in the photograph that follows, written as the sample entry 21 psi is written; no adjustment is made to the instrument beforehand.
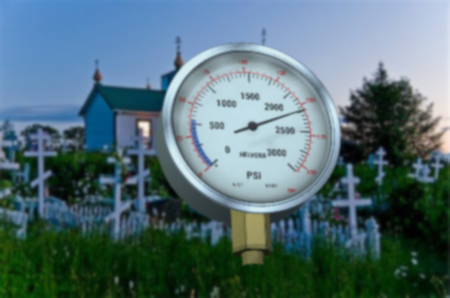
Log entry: 2250 psi
